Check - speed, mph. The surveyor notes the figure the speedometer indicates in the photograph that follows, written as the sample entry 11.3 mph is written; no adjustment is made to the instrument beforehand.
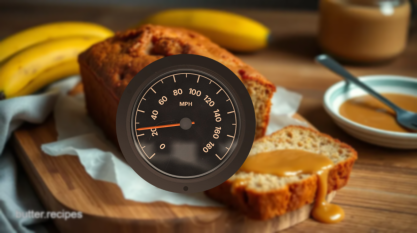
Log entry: 25 mph
